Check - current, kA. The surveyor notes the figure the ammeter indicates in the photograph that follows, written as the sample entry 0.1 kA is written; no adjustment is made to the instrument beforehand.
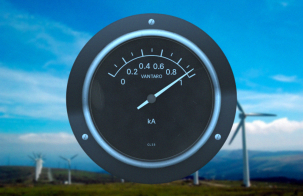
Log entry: 0.95 kA
